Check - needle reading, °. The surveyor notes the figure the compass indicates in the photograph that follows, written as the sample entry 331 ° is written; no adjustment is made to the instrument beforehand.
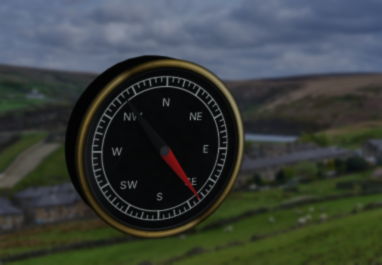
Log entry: 140 °
